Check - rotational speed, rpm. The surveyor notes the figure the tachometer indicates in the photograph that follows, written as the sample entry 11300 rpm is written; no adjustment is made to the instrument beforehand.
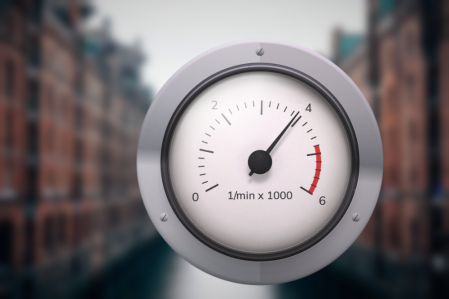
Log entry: 3900 rpm
